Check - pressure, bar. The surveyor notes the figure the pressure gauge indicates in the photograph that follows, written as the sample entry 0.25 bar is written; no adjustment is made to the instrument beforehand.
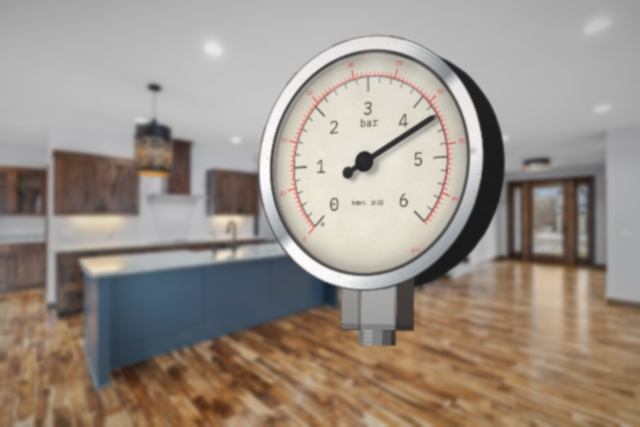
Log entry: 4.4 bar
